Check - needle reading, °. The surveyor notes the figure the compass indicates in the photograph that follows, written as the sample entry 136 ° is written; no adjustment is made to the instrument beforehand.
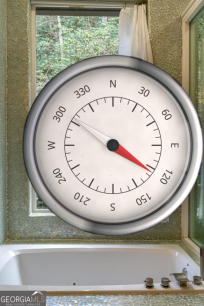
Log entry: 125 °
